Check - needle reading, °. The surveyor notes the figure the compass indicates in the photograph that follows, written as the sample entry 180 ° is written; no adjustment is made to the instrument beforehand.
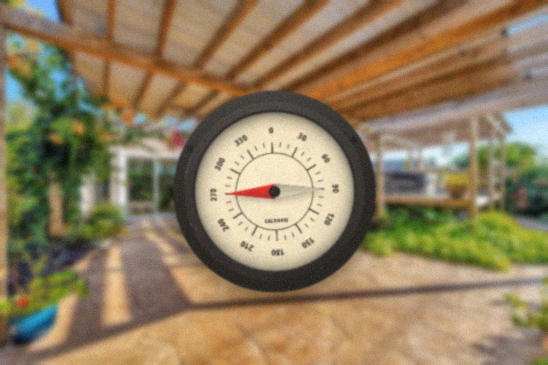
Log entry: 270 °
